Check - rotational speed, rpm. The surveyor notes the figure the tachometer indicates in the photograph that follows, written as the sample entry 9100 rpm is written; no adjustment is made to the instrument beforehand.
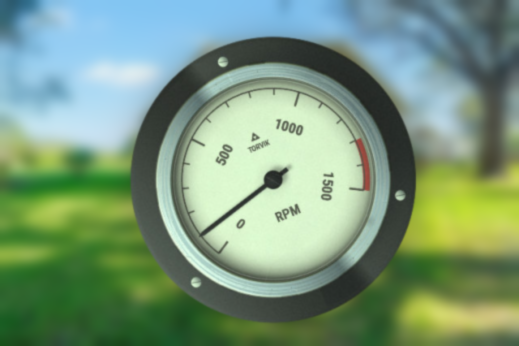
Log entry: 100 rpm
